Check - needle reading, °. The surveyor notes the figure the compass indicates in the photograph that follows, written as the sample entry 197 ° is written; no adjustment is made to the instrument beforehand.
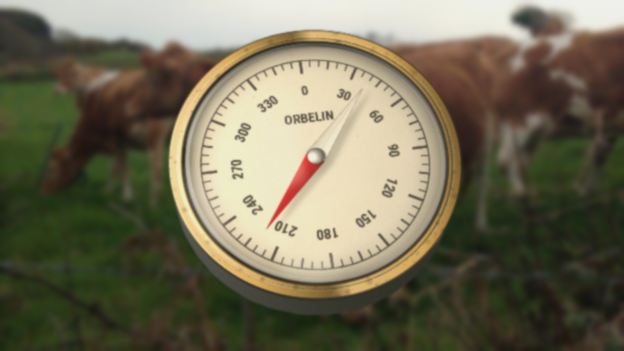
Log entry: 220 °
